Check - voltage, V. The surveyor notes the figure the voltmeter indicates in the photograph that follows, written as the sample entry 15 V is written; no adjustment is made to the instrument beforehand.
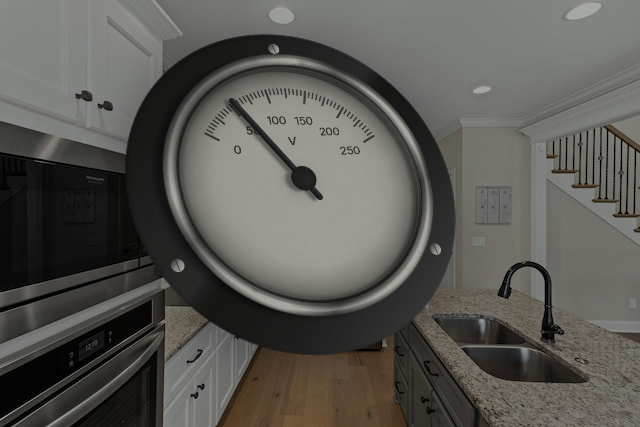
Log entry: 50 V
